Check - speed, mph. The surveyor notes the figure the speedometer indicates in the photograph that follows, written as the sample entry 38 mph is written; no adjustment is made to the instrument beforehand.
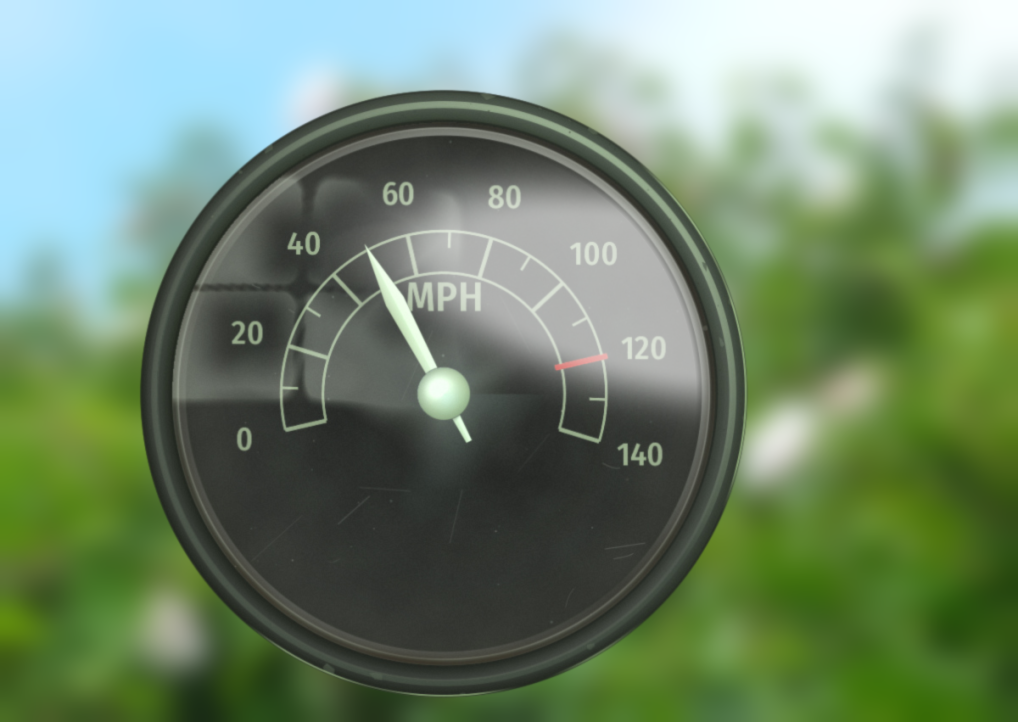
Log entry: 50 mph
